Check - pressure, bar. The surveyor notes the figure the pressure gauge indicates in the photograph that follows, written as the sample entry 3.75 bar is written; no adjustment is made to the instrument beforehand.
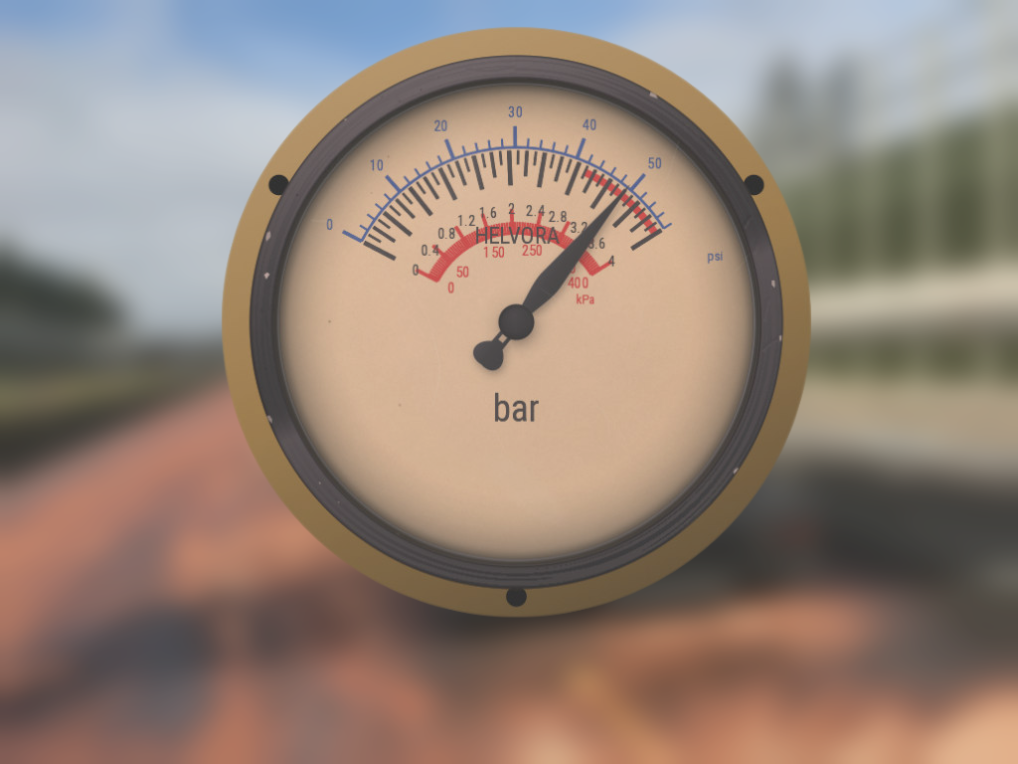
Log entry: 3.4 bar
